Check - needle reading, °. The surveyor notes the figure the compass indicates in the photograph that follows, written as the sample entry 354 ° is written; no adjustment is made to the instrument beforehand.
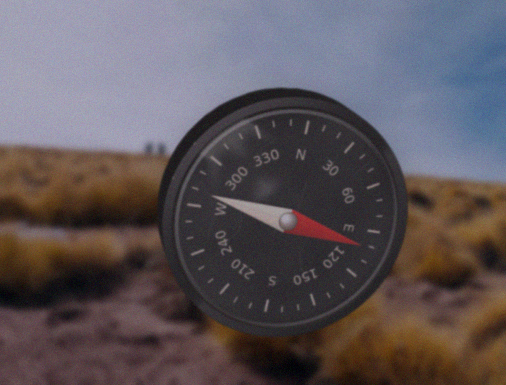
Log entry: 100 °
